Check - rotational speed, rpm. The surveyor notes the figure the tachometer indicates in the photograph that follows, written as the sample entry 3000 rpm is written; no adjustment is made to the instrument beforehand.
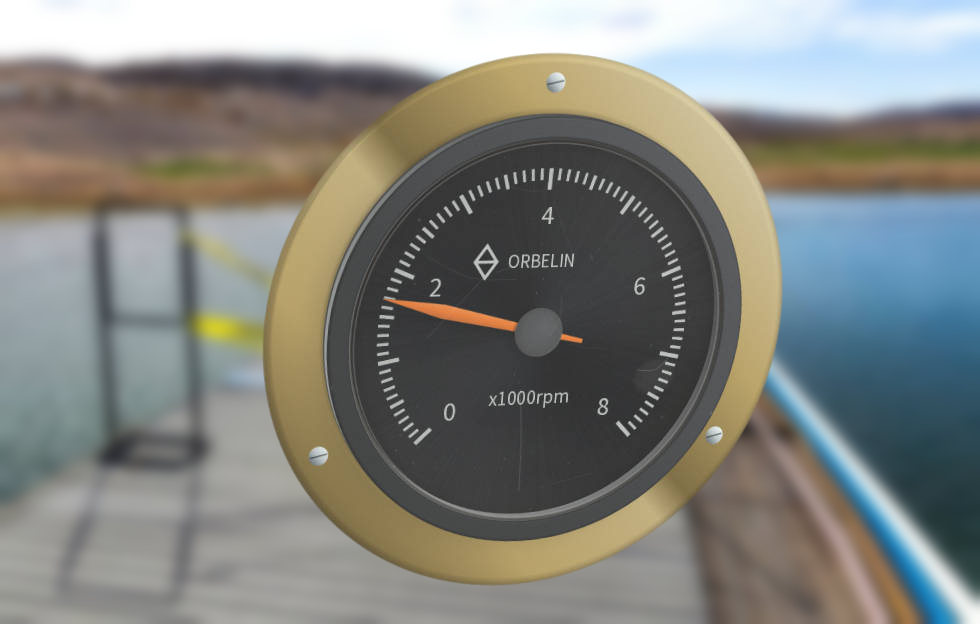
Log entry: 1700 rpm
